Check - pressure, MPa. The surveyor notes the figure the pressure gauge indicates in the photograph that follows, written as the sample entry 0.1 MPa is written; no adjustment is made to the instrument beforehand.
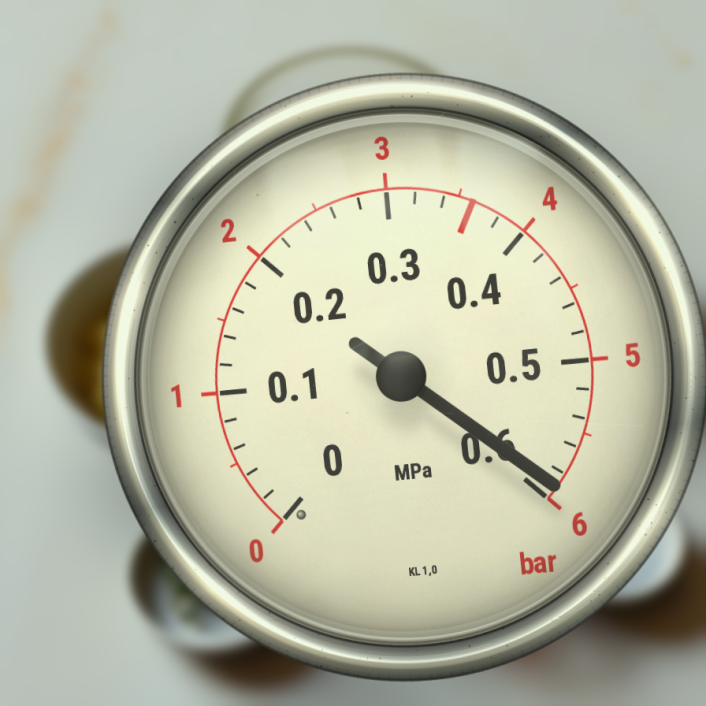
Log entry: 0.59 MPa
